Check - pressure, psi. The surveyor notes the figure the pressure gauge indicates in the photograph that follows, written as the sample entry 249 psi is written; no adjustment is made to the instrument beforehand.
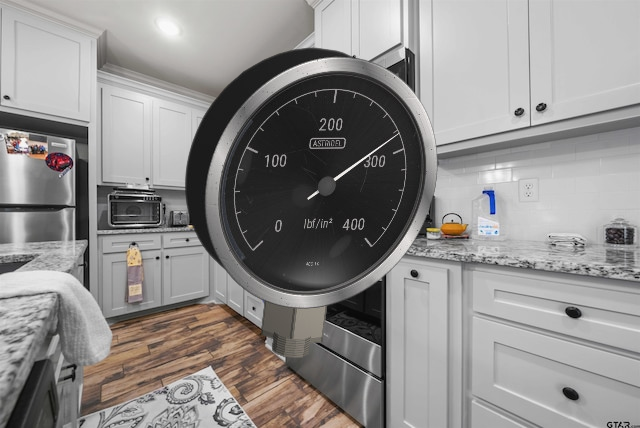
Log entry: 280 psi
